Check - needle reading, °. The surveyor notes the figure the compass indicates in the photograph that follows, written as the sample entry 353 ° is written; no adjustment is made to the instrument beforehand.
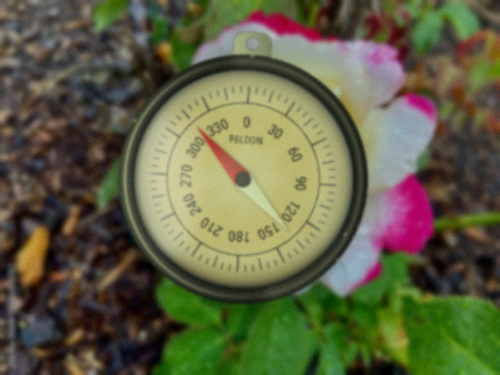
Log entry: 315 °
